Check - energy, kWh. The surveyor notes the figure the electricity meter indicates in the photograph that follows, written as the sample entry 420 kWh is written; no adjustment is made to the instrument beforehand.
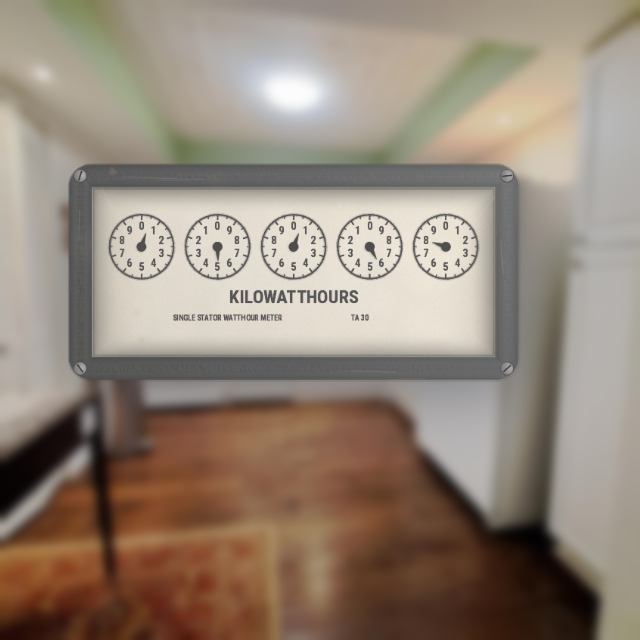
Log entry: 5058 kWh
